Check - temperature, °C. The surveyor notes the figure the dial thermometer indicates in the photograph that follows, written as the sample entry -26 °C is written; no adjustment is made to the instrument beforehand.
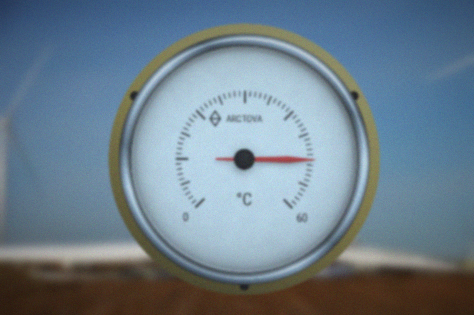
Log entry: 50 °C
